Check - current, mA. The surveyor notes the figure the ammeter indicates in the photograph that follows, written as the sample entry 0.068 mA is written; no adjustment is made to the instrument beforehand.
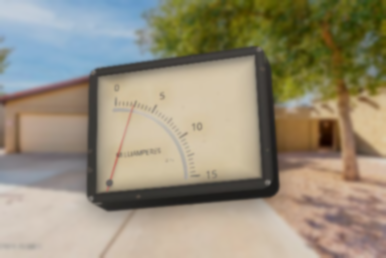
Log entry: 2.5 mA
